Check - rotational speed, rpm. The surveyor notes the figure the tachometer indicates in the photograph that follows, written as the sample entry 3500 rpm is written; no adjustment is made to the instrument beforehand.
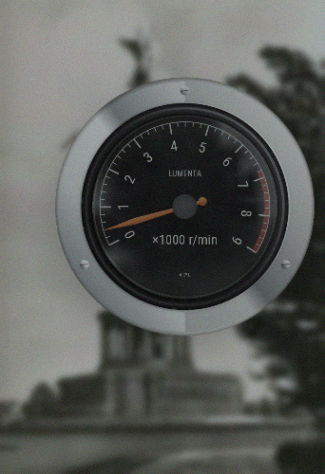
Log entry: 400 rpm
